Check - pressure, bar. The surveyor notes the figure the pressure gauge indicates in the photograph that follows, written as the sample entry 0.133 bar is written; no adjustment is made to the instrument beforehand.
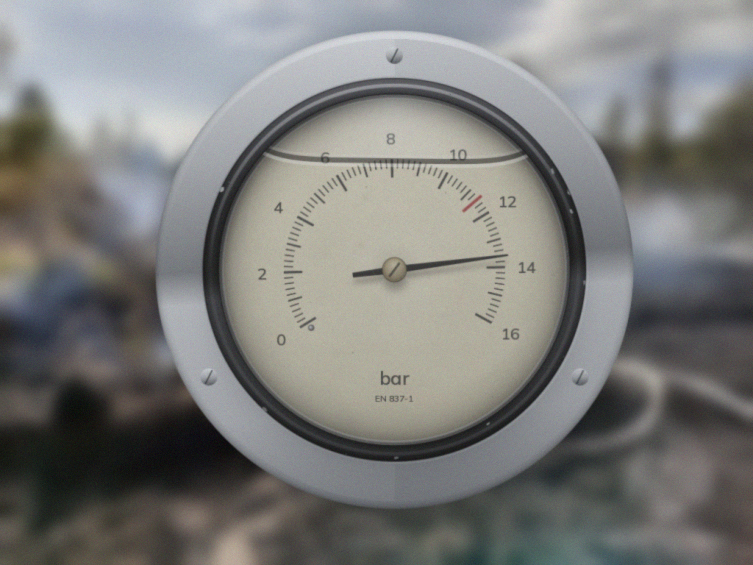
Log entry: 13.6 bar
